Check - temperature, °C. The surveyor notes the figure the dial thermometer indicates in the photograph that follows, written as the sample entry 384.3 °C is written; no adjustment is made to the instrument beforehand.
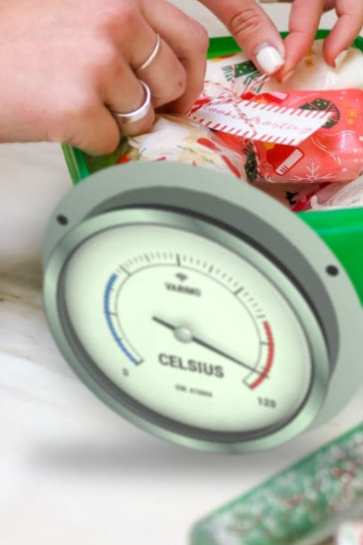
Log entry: 110 °C
